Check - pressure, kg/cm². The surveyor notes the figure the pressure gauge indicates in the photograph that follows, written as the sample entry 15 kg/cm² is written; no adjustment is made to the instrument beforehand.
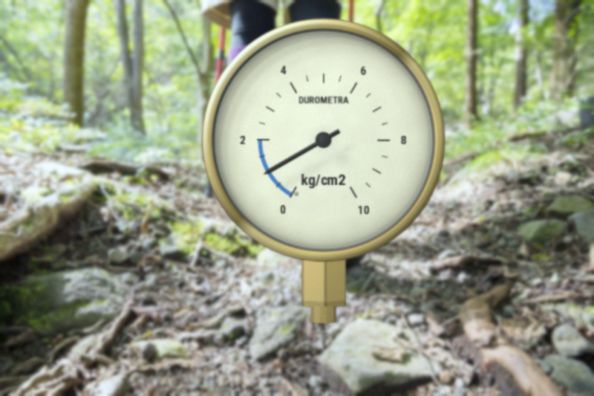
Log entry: 1 kg/cm²
